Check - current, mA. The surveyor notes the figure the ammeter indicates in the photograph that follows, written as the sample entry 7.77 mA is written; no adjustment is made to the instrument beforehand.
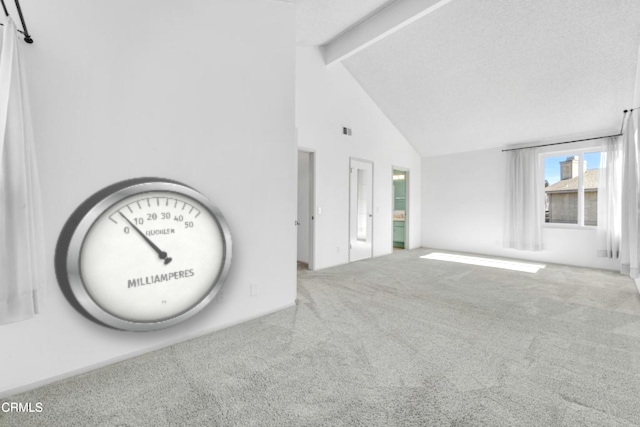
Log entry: 5 mA
